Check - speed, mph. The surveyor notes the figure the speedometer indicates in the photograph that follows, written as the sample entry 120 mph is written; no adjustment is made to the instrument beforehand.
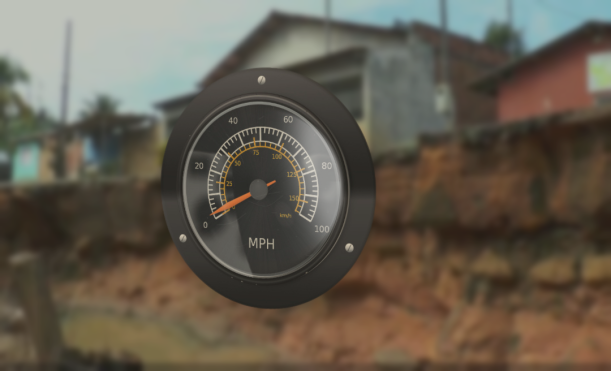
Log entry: 2 mph
